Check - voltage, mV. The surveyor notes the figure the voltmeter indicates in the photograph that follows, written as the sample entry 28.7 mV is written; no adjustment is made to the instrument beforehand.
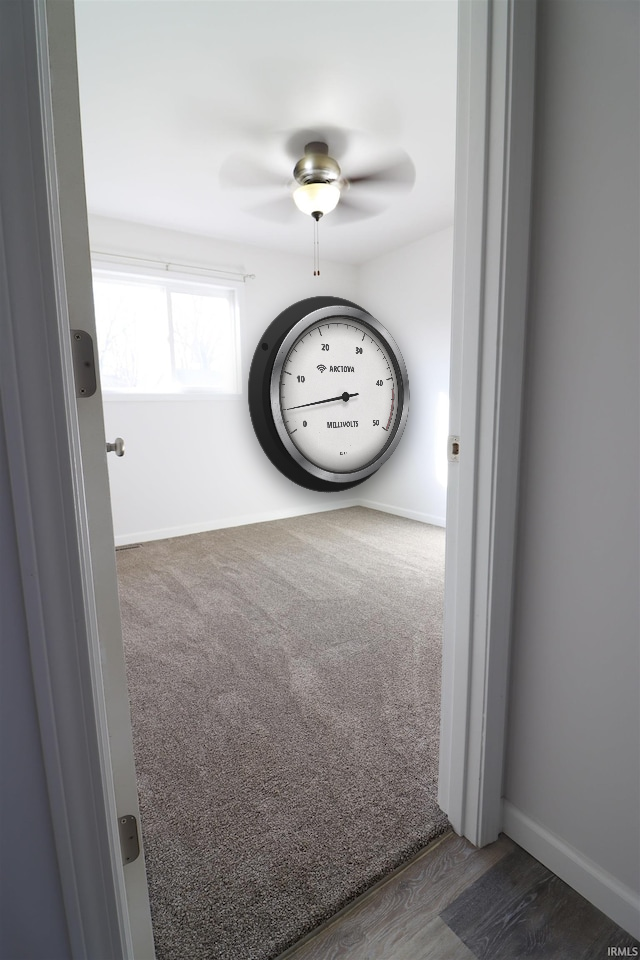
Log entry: 4 mV
